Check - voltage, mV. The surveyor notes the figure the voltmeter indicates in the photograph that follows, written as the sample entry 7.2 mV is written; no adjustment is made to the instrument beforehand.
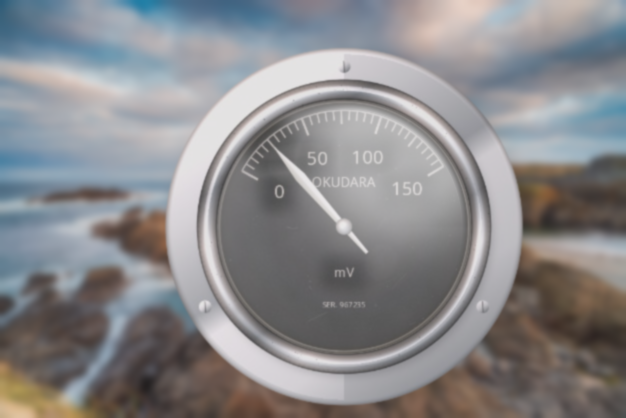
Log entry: 25 mV
